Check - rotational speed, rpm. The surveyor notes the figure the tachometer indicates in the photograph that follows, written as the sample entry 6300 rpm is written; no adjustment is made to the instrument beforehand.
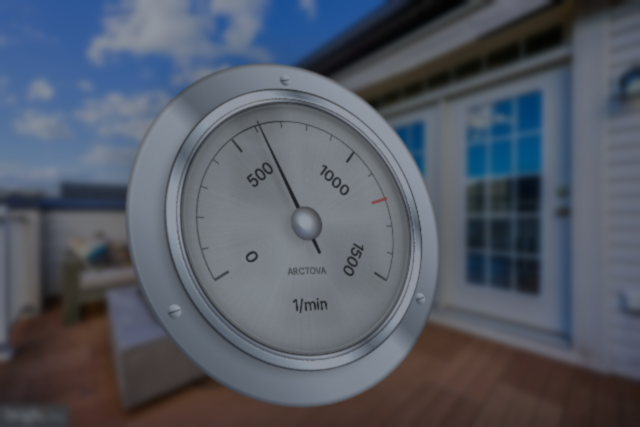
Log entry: 600 rpm
